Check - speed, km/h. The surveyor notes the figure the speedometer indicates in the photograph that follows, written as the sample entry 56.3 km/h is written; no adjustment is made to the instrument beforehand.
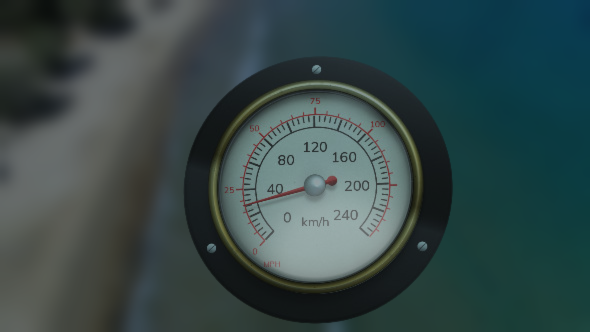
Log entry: 28 km/h
